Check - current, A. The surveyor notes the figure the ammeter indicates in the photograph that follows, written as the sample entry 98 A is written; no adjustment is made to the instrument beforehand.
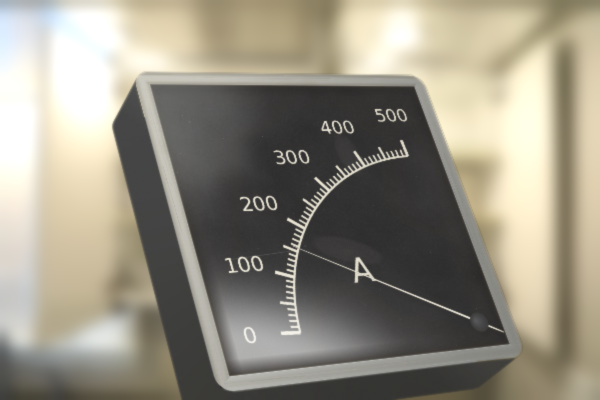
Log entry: 150 A
